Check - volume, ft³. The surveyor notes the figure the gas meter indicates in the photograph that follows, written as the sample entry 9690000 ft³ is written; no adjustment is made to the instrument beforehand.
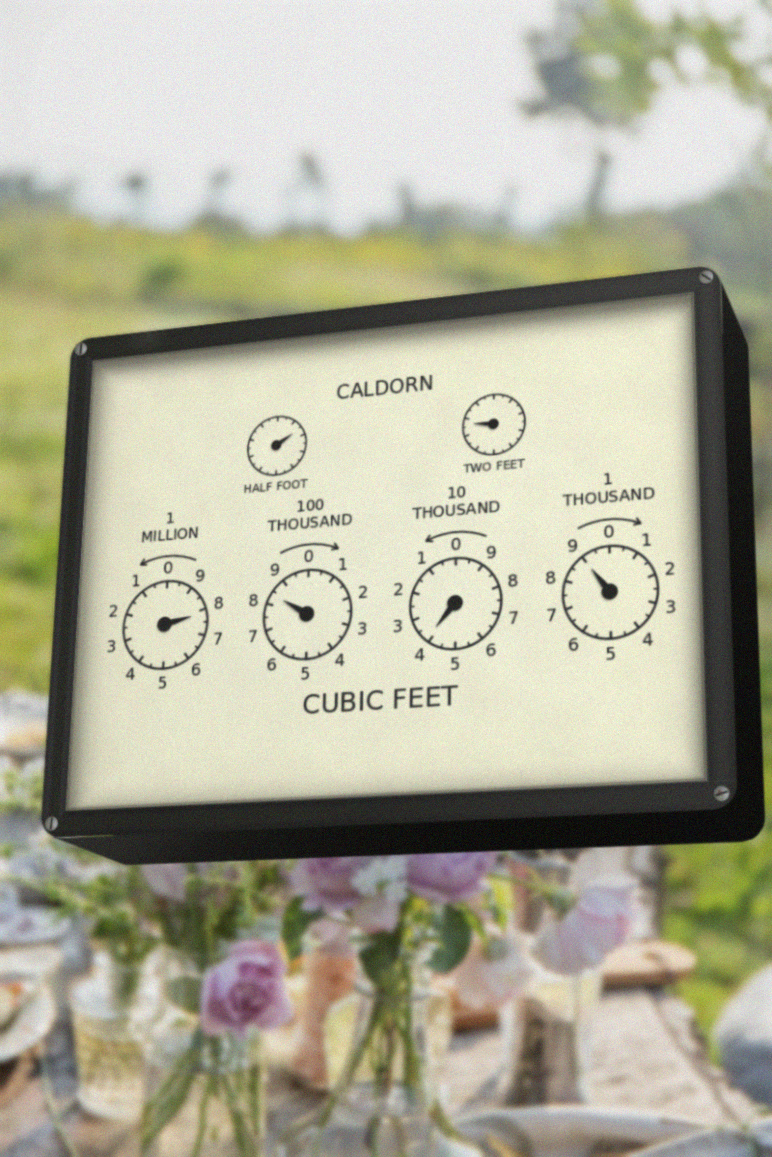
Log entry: 783900 ft³
